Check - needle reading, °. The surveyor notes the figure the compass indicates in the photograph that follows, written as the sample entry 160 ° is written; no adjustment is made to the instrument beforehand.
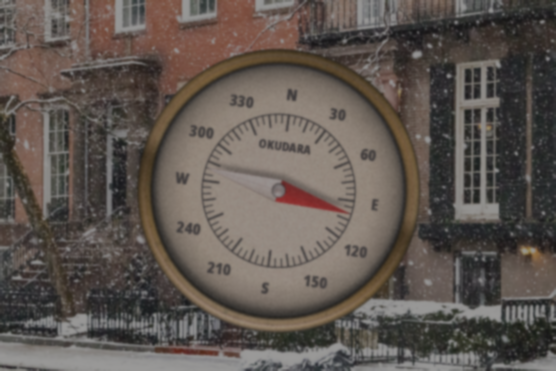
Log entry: 100 °
